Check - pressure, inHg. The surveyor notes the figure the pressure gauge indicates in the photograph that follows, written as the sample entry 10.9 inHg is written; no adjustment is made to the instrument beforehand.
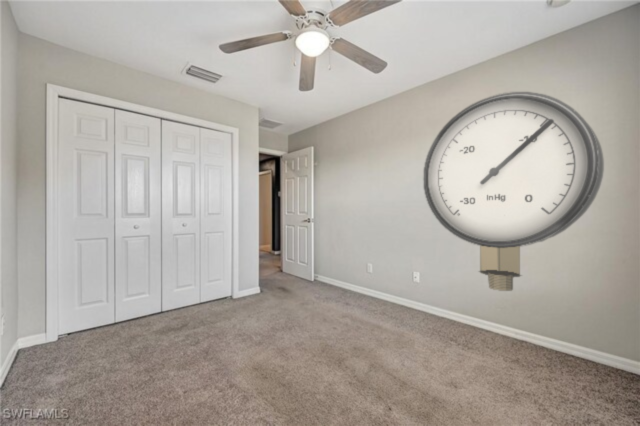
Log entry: -9.5 inHg
